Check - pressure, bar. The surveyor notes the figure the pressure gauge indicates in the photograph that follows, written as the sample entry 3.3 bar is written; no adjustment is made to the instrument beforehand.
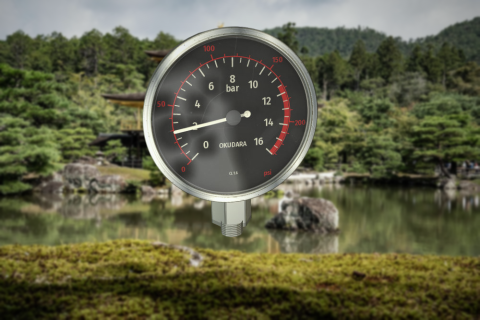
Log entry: 2 bar
